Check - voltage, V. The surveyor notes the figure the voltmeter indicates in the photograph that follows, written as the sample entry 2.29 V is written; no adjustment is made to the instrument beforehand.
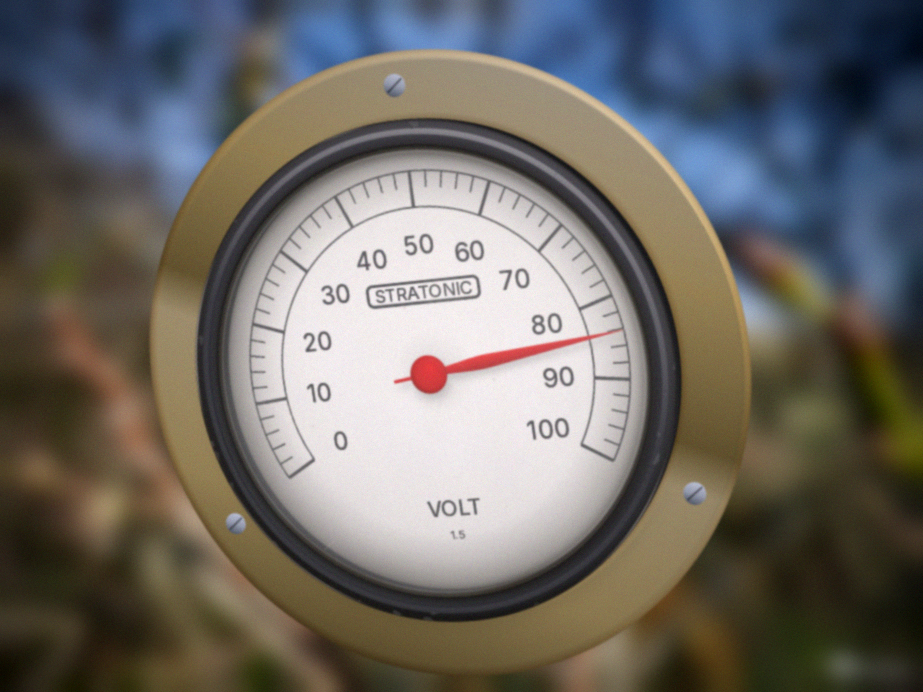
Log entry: 84 V
